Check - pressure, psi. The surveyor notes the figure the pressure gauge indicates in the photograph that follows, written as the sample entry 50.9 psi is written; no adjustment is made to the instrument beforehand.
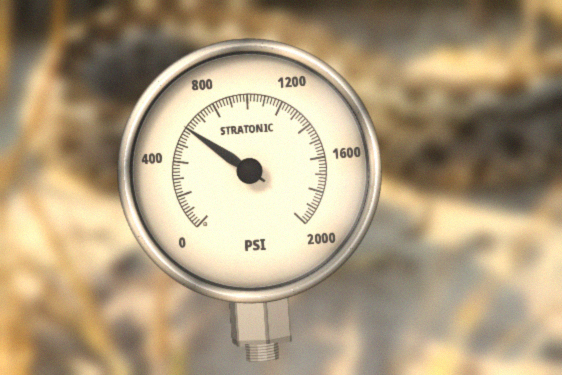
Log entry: 600 psi
